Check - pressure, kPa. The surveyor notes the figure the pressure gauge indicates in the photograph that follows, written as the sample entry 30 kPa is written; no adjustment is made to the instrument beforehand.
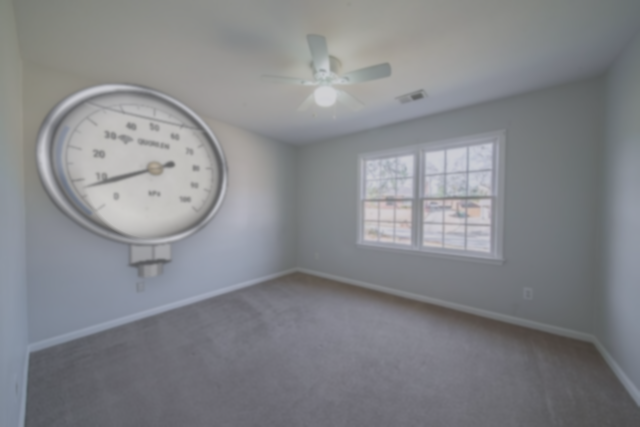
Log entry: 7.5 kPa
